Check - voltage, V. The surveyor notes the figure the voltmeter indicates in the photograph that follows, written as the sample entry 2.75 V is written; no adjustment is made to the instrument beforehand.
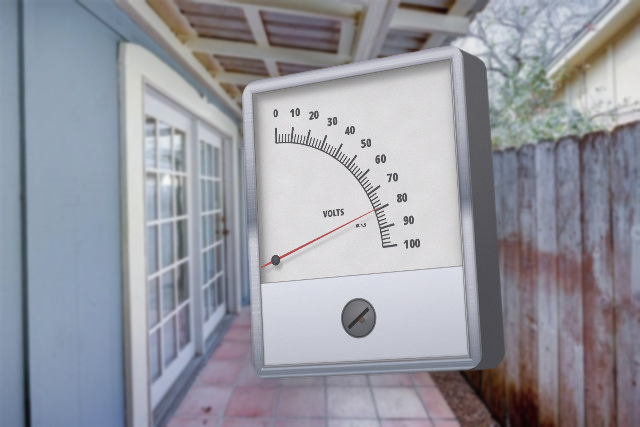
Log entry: 80 V
